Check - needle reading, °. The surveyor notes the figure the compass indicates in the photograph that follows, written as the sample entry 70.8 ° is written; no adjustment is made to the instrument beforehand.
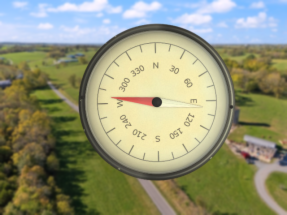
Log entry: 277.5 °
